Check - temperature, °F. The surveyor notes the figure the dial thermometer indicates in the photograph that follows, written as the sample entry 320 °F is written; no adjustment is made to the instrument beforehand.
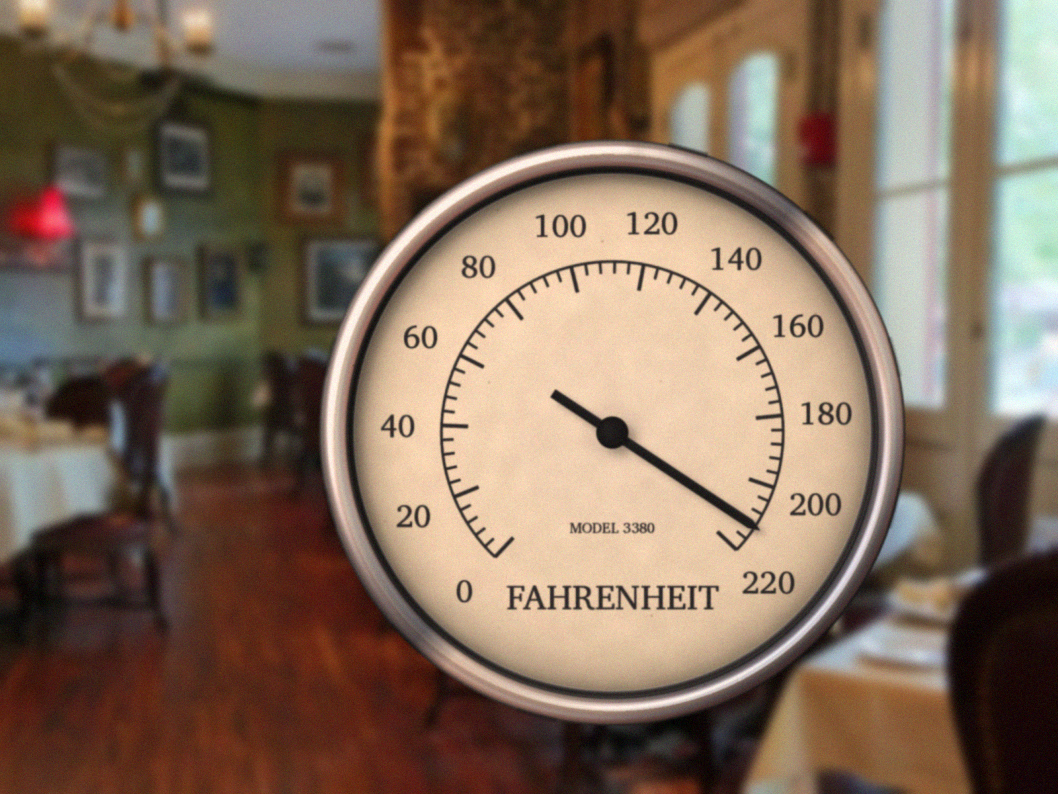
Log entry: 212 °F
